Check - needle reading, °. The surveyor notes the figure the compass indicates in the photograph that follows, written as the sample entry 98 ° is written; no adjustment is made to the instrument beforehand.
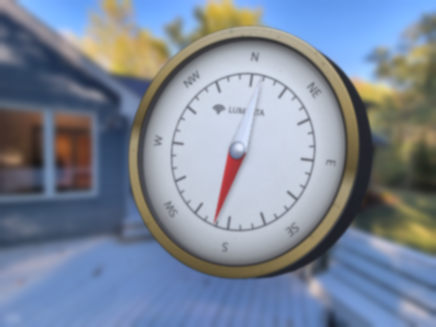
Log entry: 190 °
